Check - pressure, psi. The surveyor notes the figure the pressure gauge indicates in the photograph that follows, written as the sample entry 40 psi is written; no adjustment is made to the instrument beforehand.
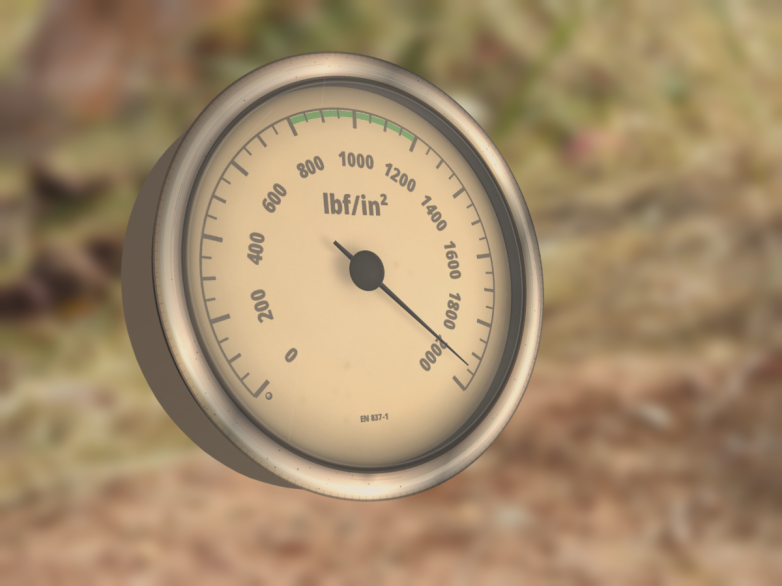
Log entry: 1950 psi
